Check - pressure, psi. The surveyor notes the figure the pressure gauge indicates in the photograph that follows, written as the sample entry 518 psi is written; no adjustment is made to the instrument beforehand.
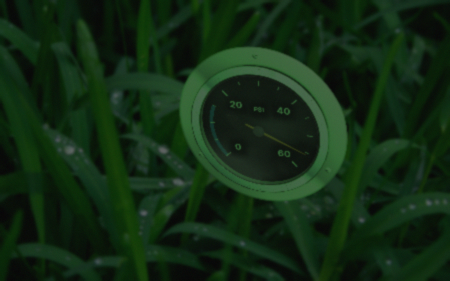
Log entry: 55 psi
